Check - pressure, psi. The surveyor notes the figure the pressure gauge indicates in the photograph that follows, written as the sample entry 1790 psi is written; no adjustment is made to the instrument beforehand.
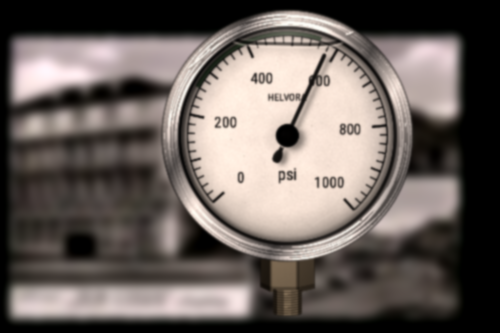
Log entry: 580 psi
